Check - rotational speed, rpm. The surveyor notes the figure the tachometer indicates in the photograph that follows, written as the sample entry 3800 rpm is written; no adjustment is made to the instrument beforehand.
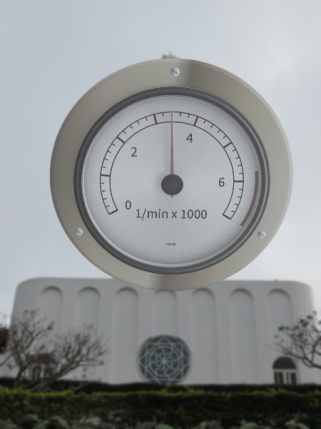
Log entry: 3400 rpm
